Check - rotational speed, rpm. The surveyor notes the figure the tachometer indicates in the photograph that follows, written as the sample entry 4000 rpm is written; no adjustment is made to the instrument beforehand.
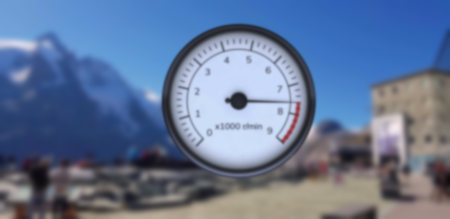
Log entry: 7600 rpm
